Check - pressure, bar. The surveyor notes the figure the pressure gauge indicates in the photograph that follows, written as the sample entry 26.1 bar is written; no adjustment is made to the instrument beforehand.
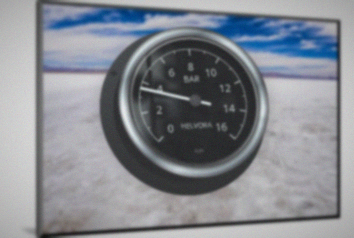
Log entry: 3.5 bar
